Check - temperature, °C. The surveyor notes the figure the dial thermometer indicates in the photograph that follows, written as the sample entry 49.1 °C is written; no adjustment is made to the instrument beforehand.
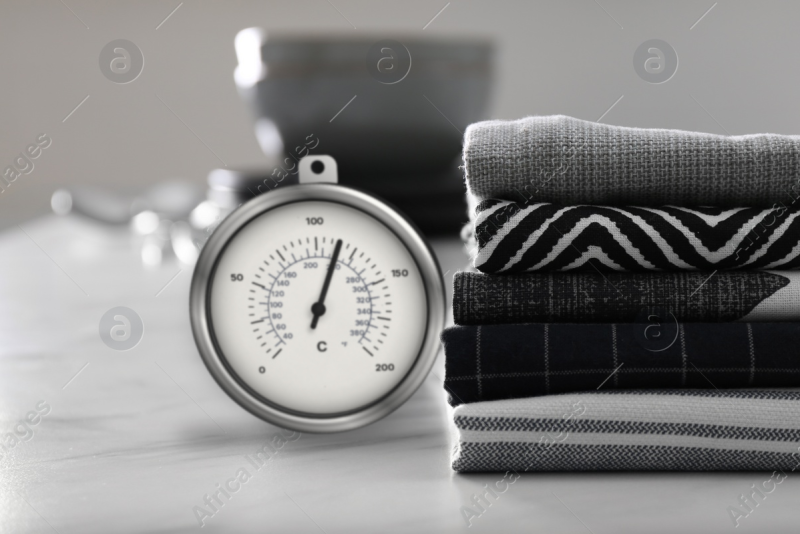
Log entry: 115 °C
